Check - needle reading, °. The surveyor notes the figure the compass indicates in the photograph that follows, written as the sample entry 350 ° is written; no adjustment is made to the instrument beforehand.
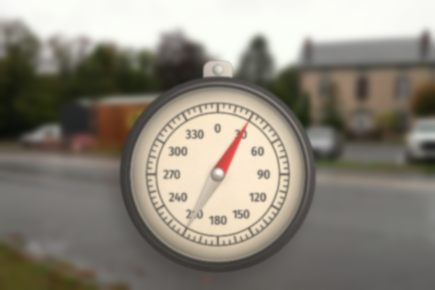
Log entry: 30 °
